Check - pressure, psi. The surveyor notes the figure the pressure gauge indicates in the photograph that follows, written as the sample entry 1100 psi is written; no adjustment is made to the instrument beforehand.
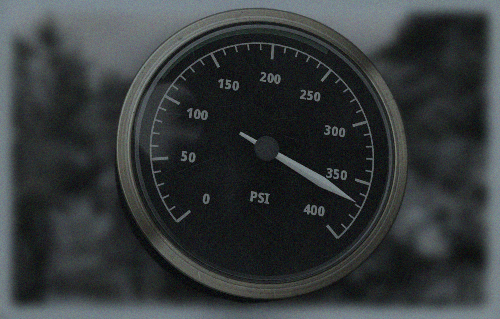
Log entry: 370 psi
